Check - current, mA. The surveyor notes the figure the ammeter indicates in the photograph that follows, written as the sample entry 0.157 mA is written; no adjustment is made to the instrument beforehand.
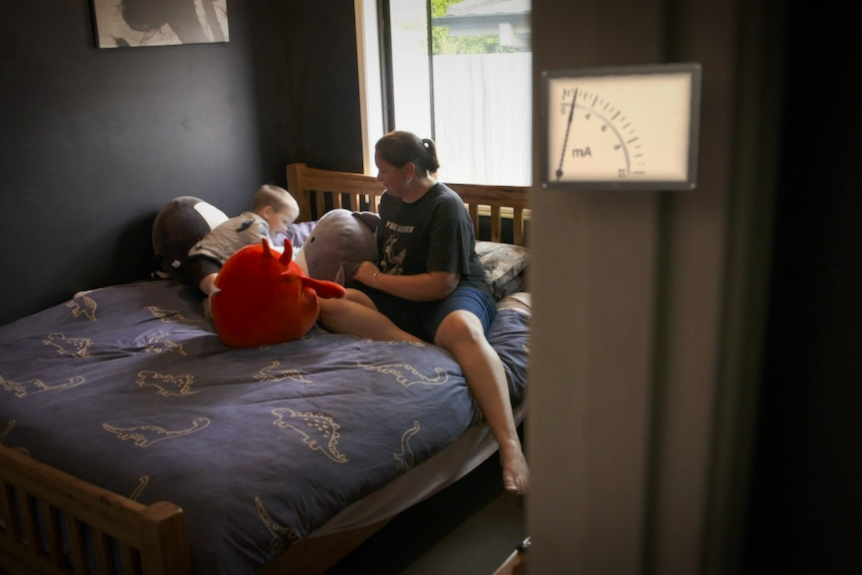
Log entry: 2 mA
